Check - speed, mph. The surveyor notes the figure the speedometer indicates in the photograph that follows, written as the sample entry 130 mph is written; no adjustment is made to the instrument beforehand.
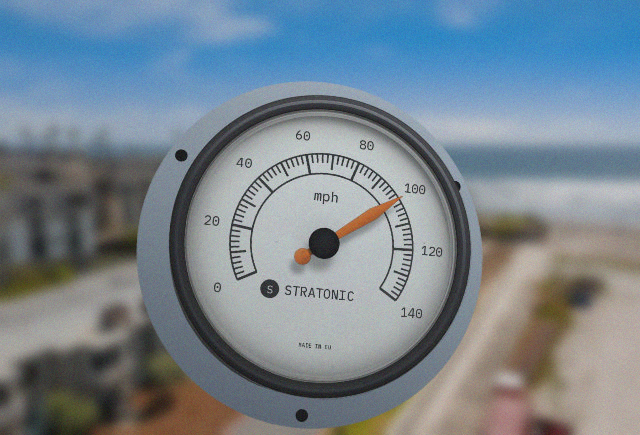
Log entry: 100 mph
